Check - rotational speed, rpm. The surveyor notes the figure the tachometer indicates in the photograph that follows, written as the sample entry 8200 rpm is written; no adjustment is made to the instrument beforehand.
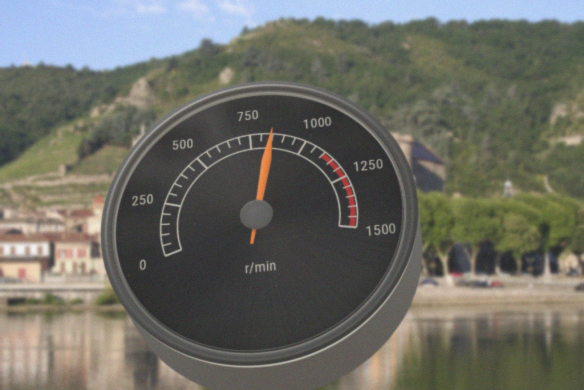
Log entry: 850 rpm
